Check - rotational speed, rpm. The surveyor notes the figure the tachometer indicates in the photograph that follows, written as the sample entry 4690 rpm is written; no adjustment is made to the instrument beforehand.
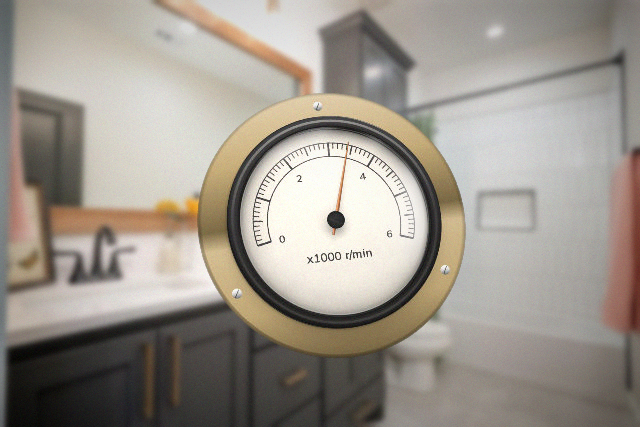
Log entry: 3400 rpm
